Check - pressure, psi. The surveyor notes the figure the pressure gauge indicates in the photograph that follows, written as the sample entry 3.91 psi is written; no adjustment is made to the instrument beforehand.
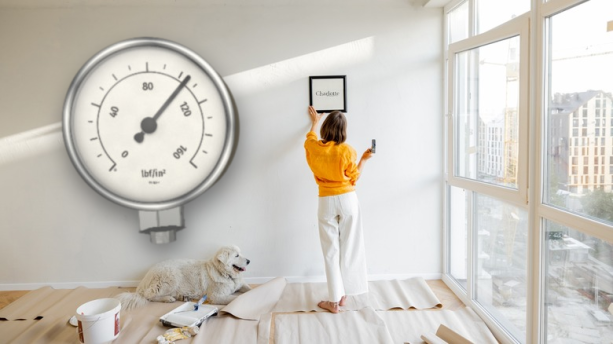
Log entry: 105 psi
